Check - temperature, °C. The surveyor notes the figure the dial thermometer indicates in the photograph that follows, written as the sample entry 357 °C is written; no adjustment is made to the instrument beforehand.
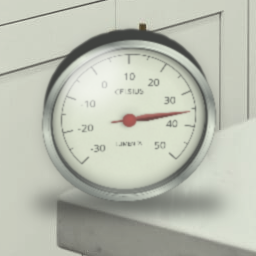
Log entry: 35 °C
